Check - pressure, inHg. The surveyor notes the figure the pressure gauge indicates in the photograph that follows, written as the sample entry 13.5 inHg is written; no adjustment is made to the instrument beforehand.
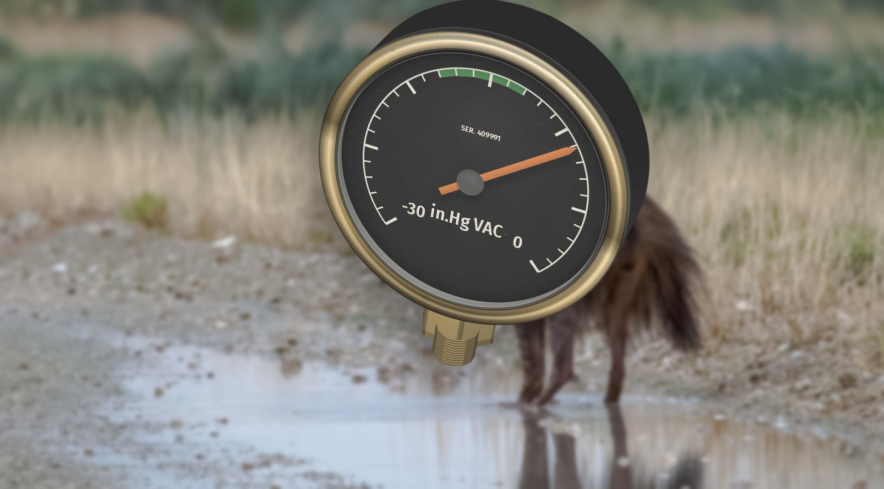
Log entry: -9 inHg
